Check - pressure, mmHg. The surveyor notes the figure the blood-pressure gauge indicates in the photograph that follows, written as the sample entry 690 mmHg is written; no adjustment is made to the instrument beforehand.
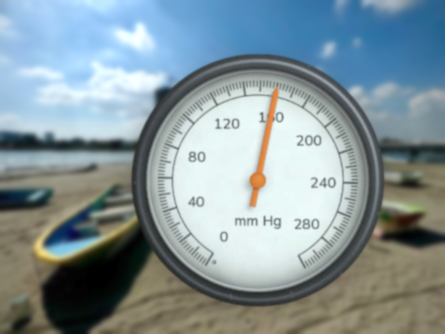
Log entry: 160 mmHg
